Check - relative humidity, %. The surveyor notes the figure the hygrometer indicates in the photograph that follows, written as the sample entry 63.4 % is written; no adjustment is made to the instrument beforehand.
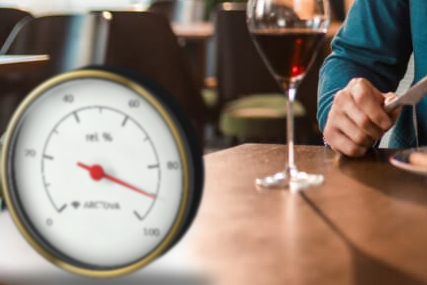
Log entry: 90 %
